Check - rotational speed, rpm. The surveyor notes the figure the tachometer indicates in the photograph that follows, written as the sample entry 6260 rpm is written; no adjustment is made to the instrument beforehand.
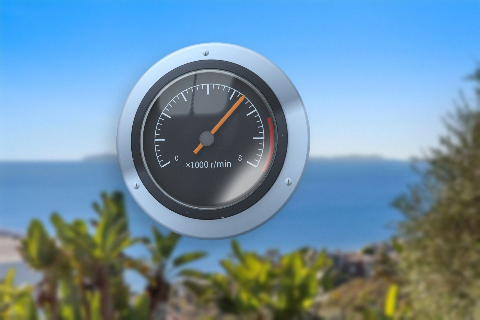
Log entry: 5400 rpm
